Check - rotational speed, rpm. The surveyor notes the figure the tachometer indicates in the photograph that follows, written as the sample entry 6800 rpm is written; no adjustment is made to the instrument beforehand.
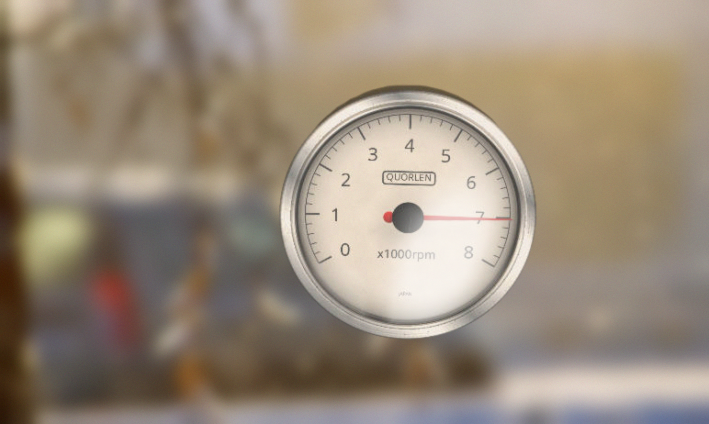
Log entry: 7000 rpm
